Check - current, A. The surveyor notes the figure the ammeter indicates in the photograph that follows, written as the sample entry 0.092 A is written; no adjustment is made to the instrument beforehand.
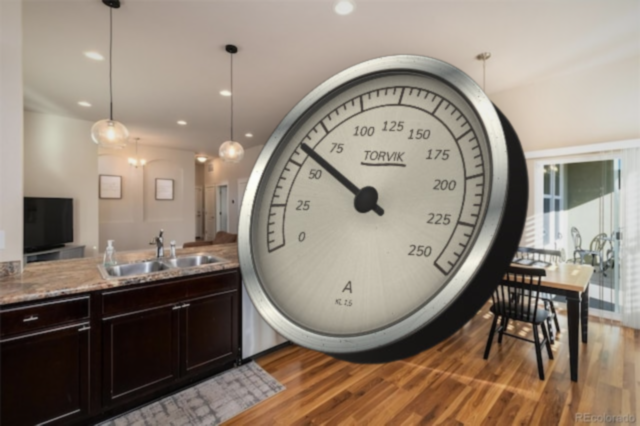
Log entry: 60 A
